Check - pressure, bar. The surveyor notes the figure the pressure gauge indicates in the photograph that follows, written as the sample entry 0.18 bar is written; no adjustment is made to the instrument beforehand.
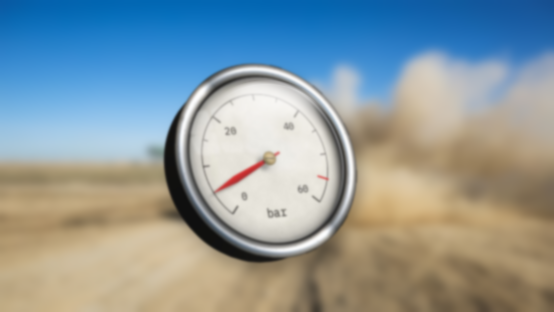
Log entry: 5 bar
